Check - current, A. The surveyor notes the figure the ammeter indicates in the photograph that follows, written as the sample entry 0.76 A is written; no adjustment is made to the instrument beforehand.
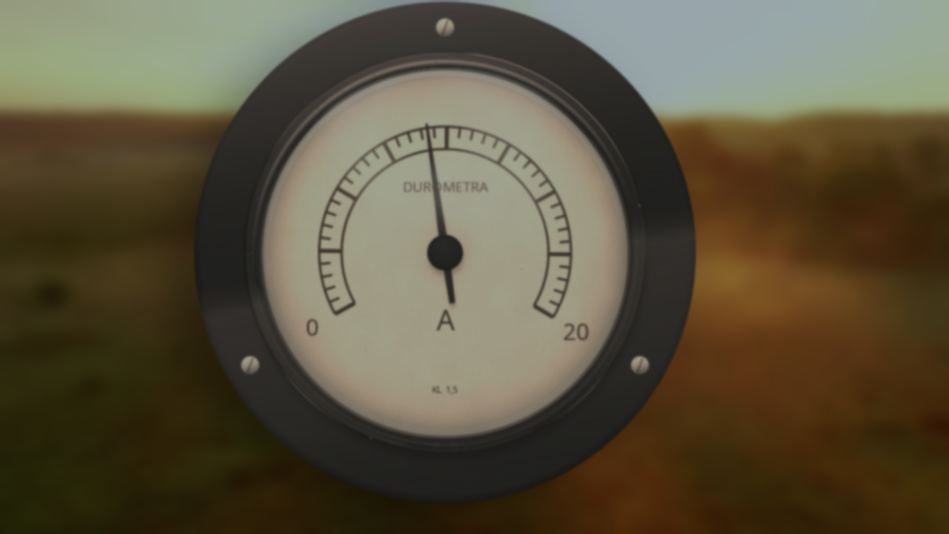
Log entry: 9.25 A
